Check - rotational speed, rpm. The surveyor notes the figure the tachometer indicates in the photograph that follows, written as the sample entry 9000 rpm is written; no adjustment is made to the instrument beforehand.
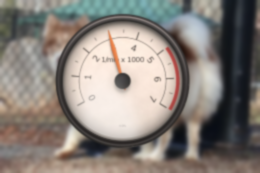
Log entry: 3000 rpm
